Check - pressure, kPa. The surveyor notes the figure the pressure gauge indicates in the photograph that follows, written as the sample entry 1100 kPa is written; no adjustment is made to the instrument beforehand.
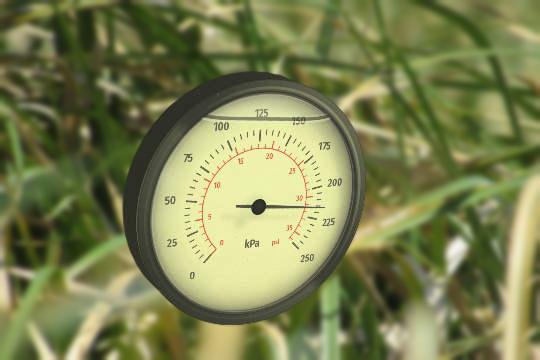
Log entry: 215 kPa
